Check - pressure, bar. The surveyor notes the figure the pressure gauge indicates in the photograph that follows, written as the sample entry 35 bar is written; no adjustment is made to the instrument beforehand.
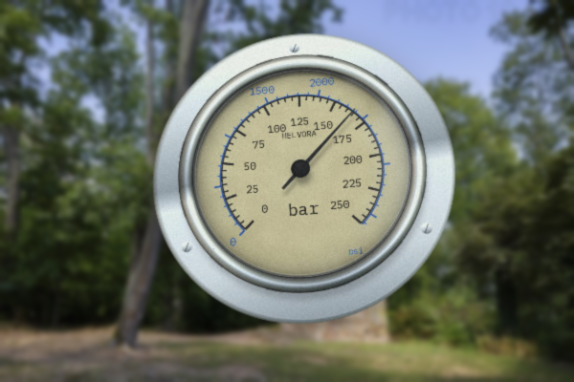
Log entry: 165 bar
